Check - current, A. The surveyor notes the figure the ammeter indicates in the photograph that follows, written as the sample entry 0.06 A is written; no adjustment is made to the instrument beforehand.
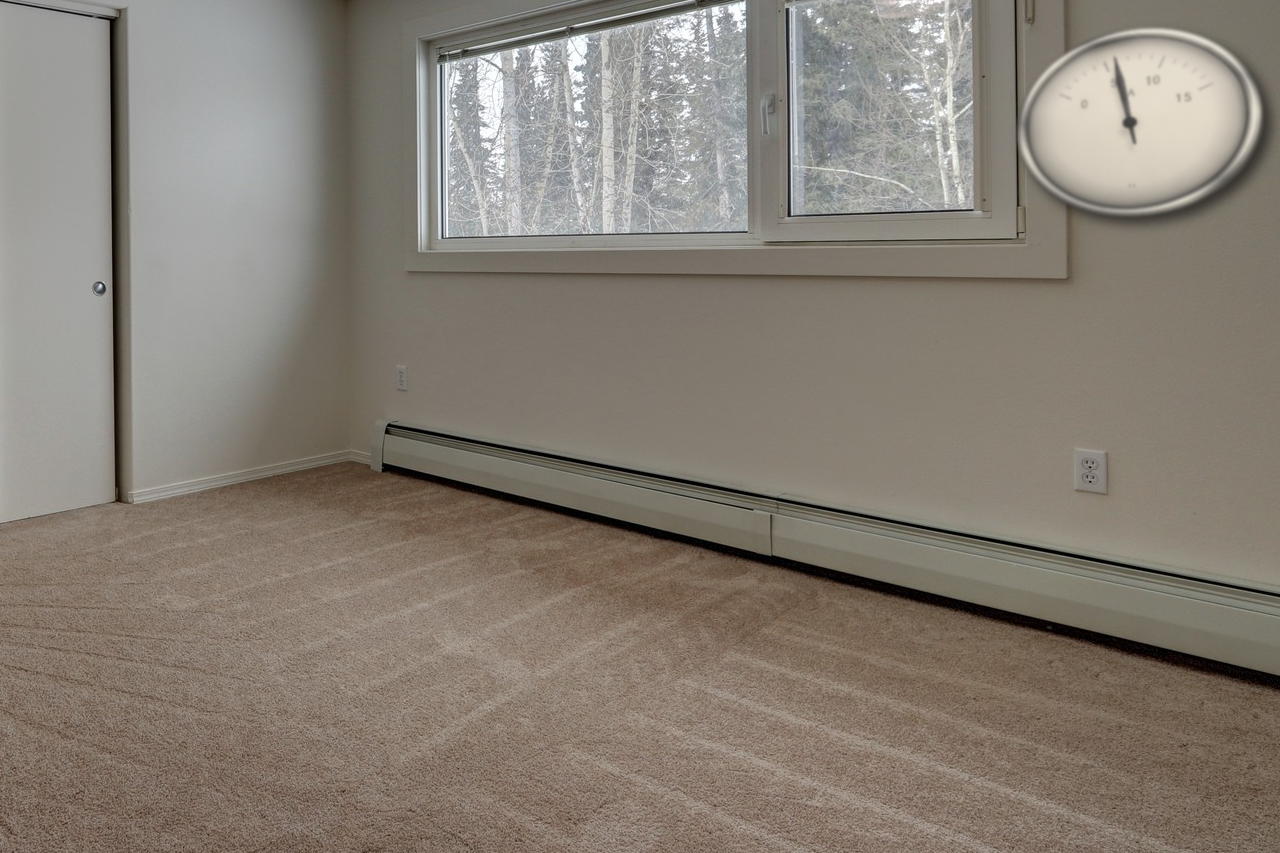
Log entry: 6 A
